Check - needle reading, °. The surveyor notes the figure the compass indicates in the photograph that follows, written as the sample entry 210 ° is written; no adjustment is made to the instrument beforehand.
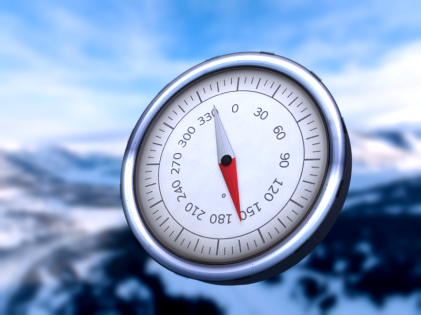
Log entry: 160 °
